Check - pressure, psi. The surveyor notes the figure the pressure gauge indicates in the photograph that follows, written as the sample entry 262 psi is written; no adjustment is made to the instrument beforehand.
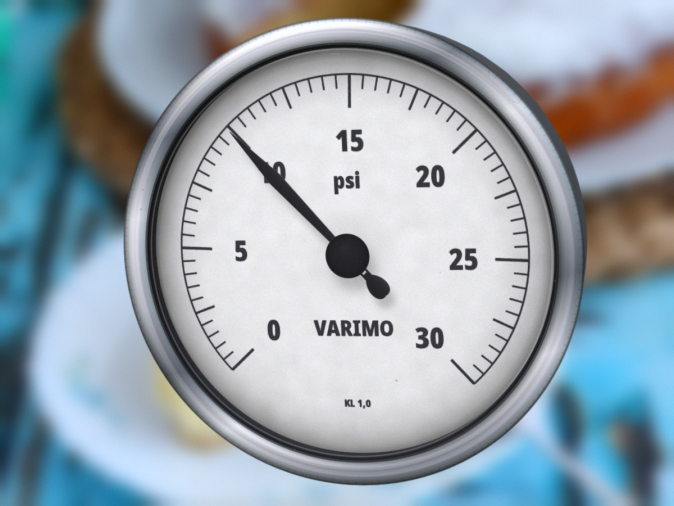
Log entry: 10 psi
